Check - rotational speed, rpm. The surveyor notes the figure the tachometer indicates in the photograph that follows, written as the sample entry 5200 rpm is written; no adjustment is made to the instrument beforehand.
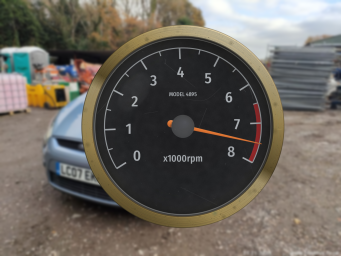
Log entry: 7500 rpm
